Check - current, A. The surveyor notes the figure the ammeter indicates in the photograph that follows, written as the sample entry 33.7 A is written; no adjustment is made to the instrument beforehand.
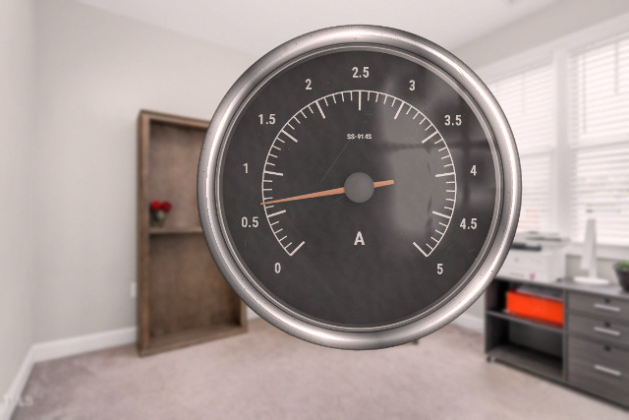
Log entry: 0.65 A
